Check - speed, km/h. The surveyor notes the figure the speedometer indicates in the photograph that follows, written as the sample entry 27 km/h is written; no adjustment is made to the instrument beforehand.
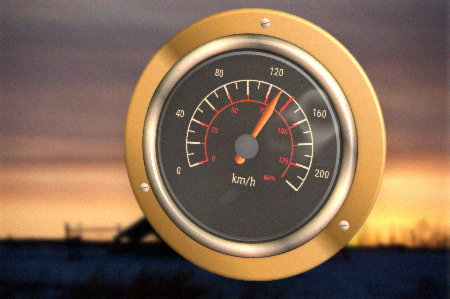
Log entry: 130 km/h
